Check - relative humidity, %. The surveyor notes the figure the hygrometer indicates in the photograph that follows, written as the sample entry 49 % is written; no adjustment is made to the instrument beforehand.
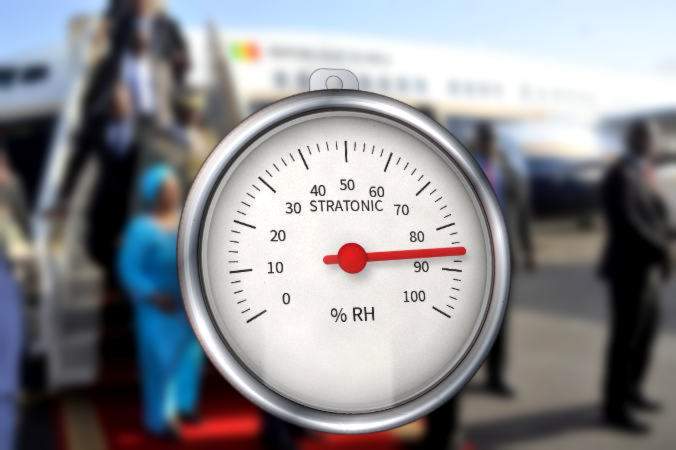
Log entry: 86 %
